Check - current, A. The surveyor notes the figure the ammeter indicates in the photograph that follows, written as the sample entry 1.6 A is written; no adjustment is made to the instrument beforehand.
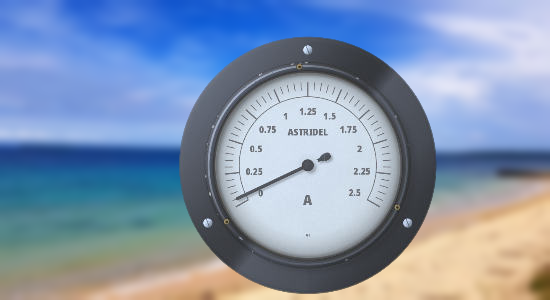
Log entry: 0.05 A
